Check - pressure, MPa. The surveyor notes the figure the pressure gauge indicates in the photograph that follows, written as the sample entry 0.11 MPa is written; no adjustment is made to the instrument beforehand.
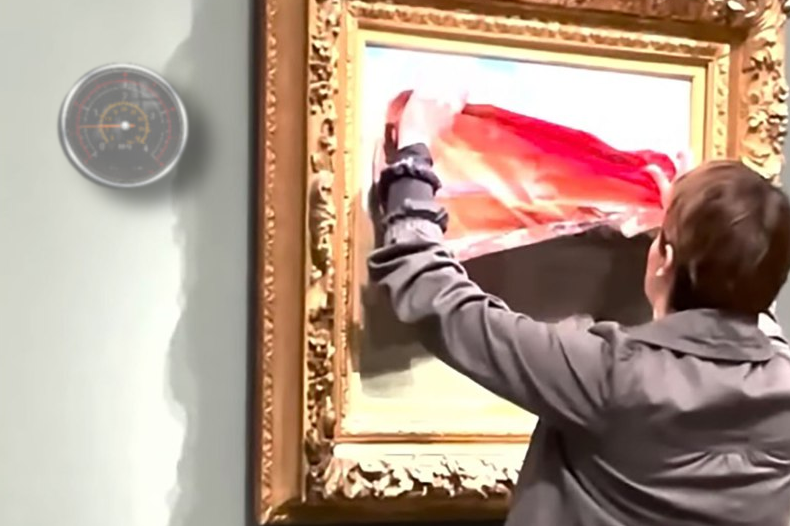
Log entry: 0.6 MPa
